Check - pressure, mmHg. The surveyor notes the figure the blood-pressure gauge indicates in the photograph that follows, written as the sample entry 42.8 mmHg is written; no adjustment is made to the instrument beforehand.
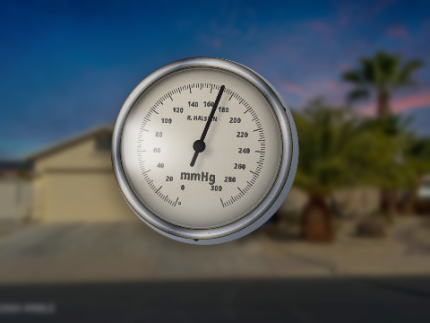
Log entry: 170 mmHg
